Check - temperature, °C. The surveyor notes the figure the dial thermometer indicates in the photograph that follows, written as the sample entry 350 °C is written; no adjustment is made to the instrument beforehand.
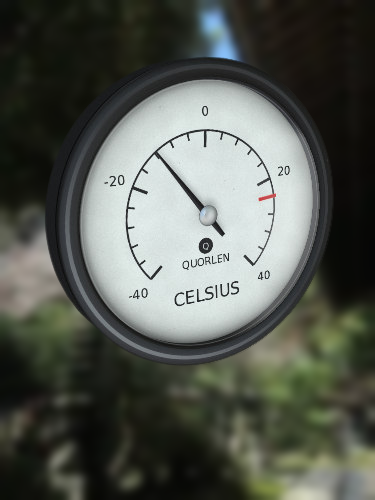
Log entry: -12 °C
